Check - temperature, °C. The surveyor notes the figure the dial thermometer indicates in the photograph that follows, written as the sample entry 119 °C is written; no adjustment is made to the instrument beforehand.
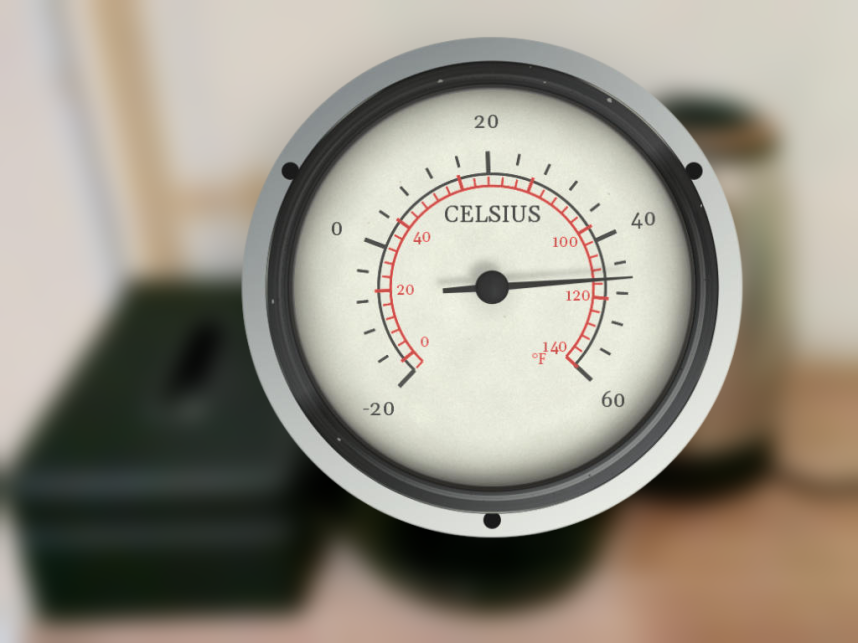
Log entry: 46 °C
